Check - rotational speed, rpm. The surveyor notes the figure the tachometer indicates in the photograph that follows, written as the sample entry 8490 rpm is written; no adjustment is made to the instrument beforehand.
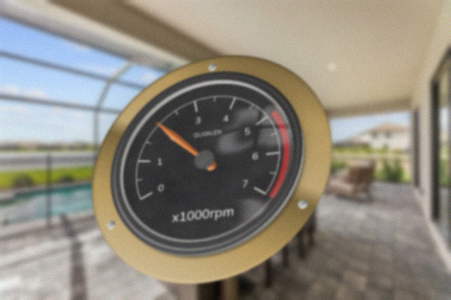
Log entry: 2000 rpm
